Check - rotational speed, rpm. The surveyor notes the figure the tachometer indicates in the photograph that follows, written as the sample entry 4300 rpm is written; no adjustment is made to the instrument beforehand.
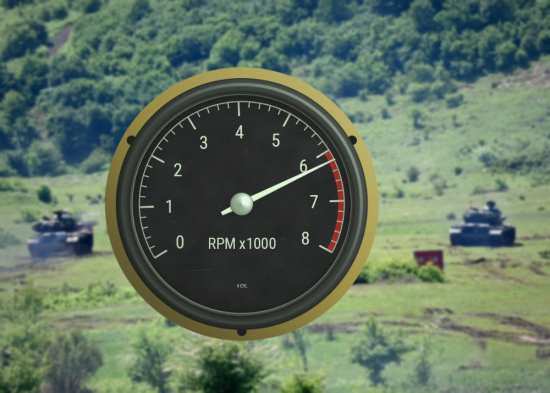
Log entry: 6200 rpm
